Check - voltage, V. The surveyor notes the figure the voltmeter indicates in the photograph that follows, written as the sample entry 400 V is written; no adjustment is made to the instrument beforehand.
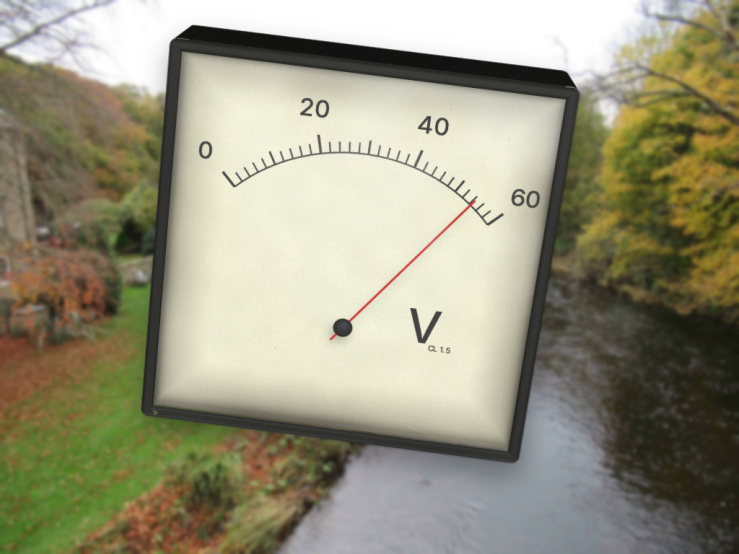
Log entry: 54 V
